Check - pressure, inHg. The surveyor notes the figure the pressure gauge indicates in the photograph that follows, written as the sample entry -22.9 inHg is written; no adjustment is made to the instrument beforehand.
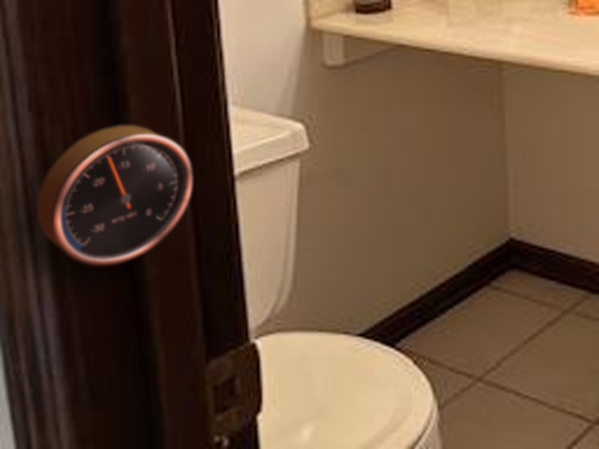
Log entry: -17 inHg
